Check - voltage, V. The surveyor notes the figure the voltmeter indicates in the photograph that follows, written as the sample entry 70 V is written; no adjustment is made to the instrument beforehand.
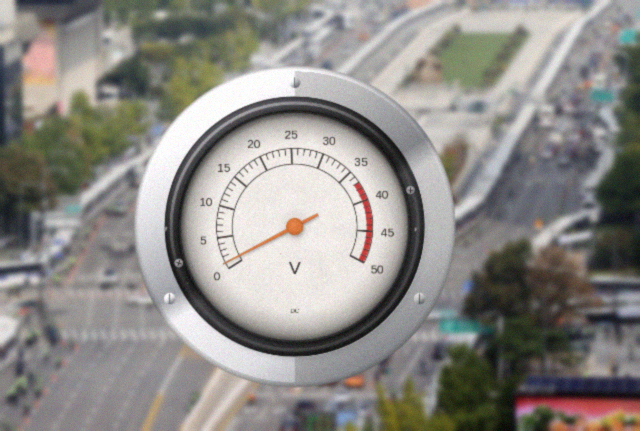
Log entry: 1 V
